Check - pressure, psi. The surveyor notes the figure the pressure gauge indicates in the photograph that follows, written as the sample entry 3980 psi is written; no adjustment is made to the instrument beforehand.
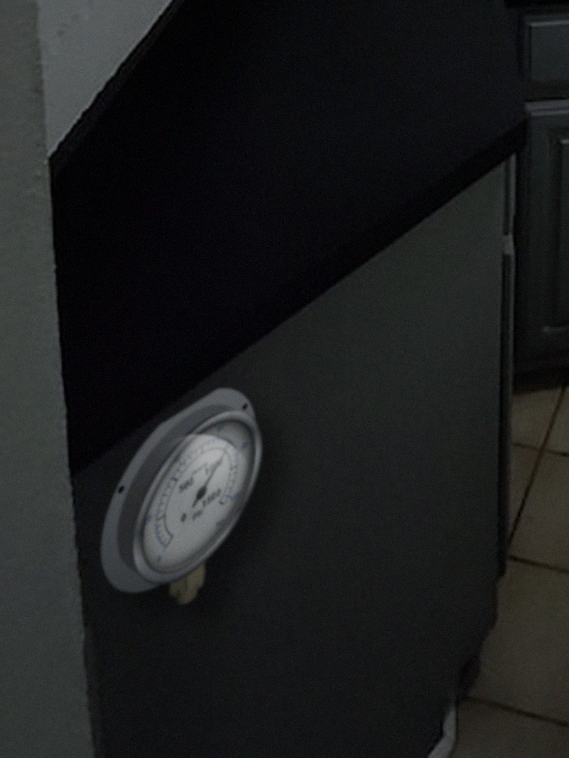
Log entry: 1000 psi
